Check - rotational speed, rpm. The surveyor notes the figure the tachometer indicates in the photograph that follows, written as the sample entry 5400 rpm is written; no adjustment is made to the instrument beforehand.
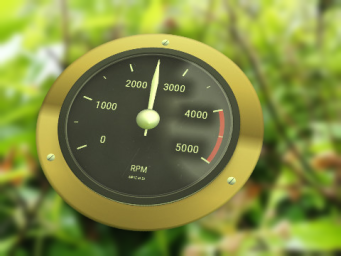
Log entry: 2500 rpm
